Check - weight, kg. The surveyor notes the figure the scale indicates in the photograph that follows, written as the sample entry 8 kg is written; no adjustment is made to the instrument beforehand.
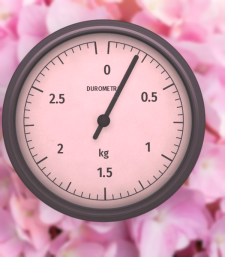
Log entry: 0.2 kg
